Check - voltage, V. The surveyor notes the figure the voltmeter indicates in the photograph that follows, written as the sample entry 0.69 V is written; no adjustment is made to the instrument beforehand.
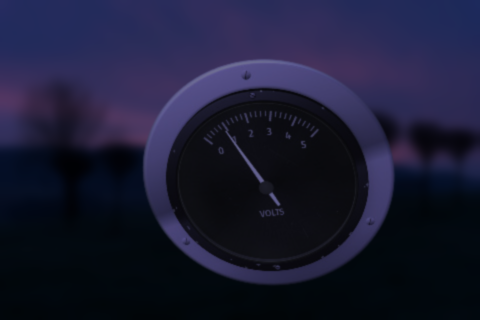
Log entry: 1 V
